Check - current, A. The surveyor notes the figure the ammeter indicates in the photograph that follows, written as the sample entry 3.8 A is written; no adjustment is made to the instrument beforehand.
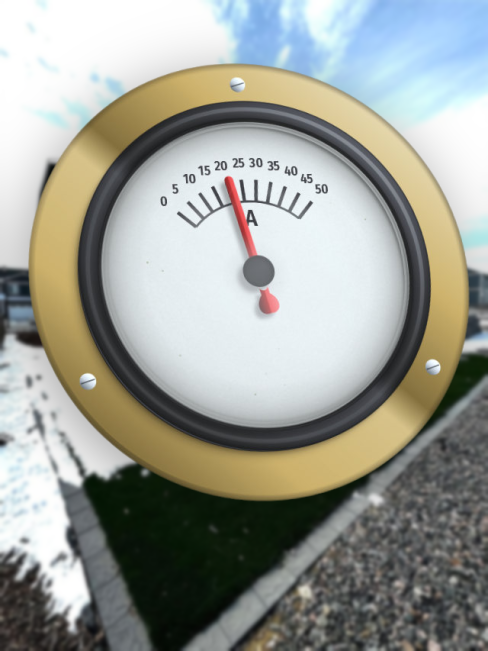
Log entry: 20 A
